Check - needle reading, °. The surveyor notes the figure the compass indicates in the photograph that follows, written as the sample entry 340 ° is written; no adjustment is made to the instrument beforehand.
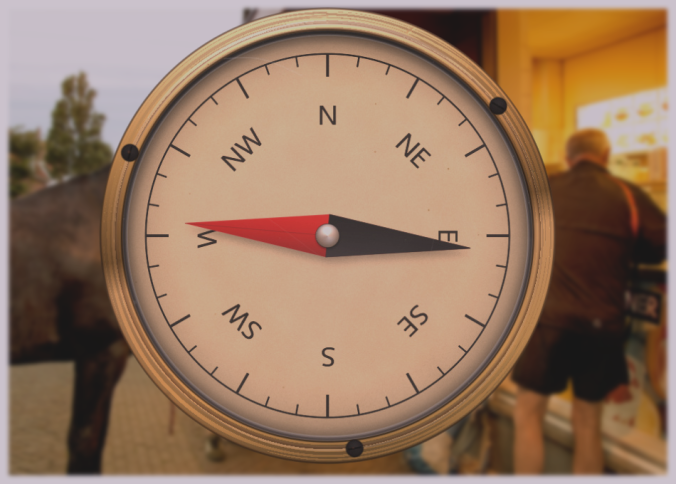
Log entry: 275 °
